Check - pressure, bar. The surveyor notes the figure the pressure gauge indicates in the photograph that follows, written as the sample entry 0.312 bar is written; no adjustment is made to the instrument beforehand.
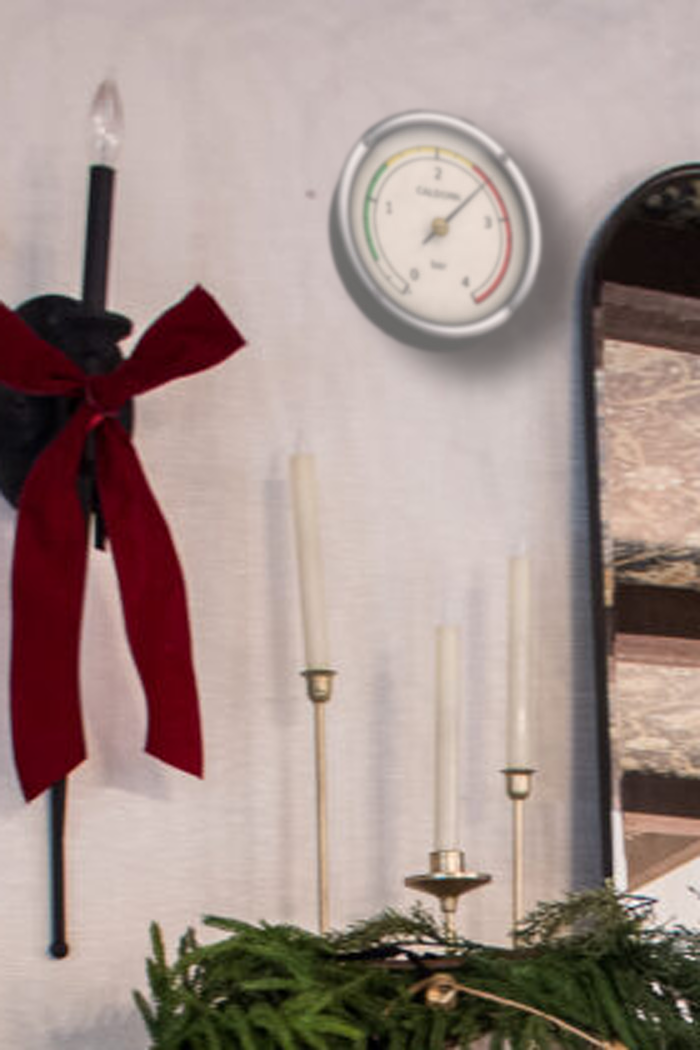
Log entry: 2.6 bar
